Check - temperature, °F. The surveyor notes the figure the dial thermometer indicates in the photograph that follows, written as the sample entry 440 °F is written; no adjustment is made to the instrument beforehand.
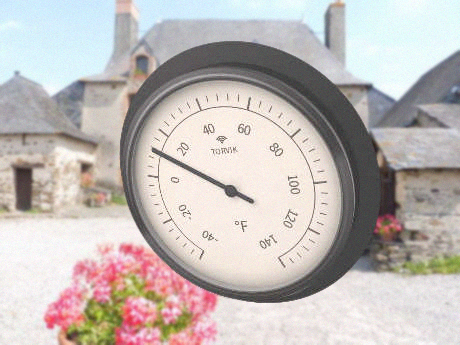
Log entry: 12 °F
